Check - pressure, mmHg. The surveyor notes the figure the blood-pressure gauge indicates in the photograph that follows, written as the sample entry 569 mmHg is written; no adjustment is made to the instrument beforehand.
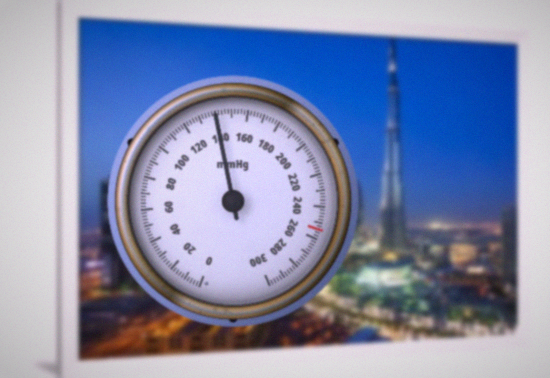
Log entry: 140 mmHg
